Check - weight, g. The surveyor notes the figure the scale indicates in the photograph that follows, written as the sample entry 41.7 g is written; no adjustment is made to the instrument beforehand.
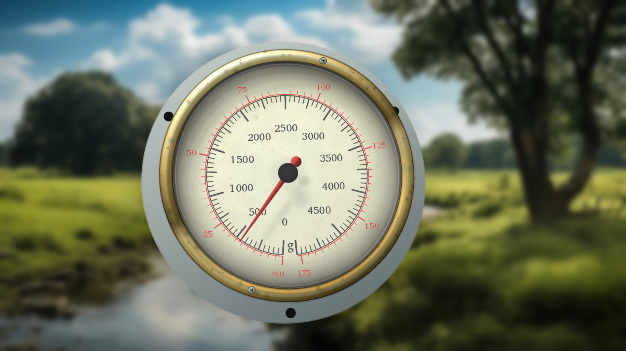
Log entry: 450 g
